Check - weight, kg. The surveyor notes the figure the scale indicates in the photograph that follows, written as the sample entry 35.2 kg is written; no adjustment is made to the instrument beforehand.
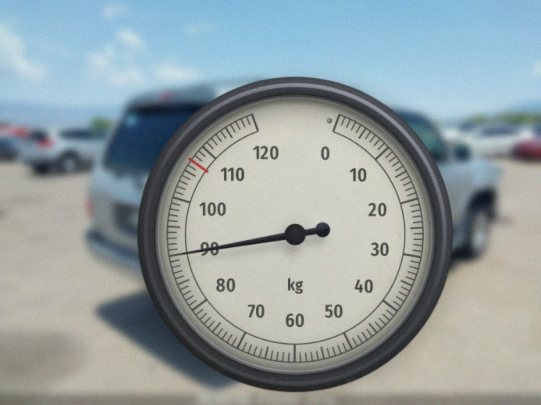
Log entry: 90 kg
